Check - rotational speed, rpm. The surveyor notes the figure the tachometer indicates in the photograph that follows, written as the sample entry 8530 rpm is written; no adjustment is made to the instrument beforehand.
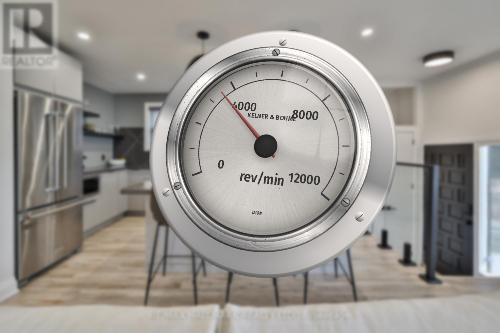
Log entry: 3500 rpm
